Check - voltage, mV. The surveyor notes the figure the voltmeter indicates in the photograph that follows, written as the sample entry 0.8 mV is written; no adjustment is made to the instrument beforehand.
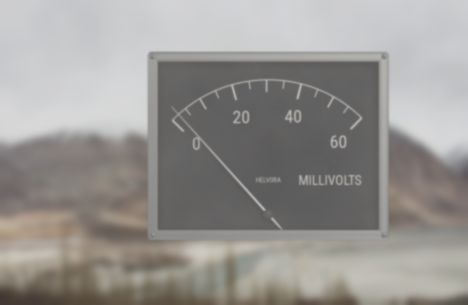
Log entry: 2.5 mV
